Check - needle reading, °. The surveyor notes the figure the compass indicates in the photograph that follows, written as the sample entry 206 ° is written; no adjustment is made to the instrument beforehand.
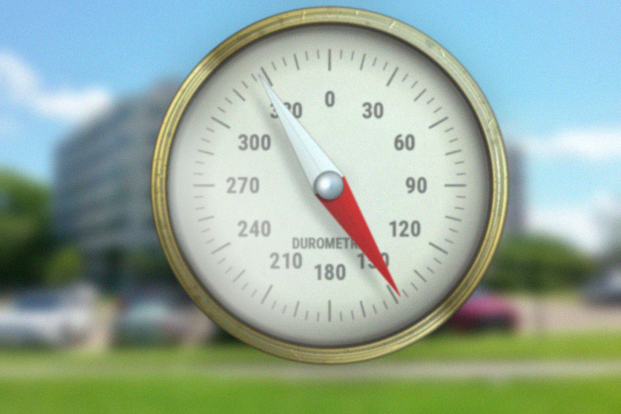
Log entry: 147.5 °
